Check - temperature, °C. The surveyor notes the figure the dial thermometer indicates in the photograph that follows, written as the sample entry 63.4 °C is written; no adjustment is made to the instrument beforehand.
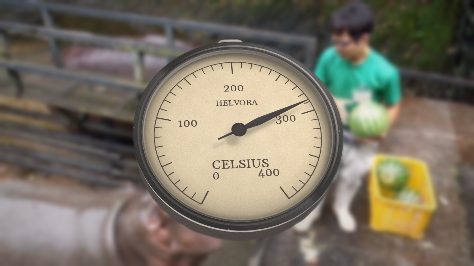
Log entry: 290 °C
